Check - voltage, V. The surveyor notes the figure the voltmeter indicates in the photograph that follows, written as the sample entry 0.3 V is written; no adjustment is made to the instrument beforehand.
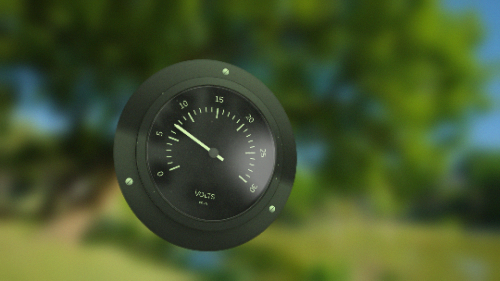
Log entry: 7 V
